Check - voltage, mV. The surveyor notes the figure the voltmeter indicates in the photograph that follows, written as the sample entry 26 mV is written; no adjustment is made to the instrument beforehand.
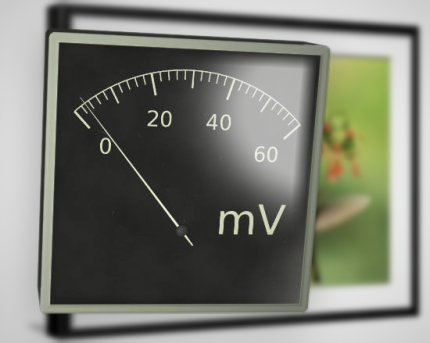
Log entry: 3 mV
